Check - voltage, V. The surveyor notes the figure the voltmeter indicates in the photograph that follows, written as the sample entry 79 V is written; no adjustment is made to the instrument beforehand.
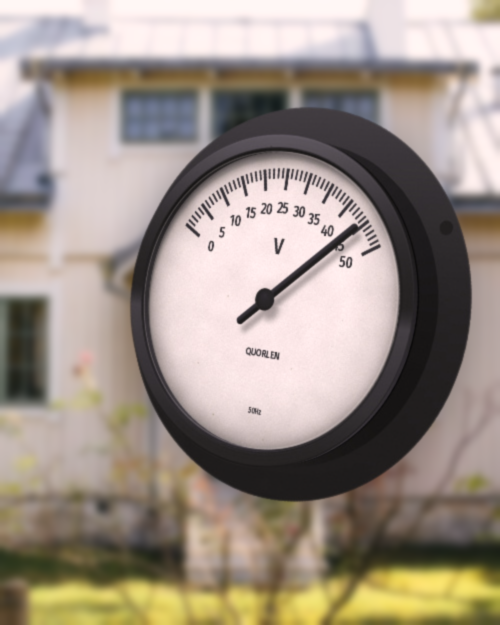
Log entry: 45 V
